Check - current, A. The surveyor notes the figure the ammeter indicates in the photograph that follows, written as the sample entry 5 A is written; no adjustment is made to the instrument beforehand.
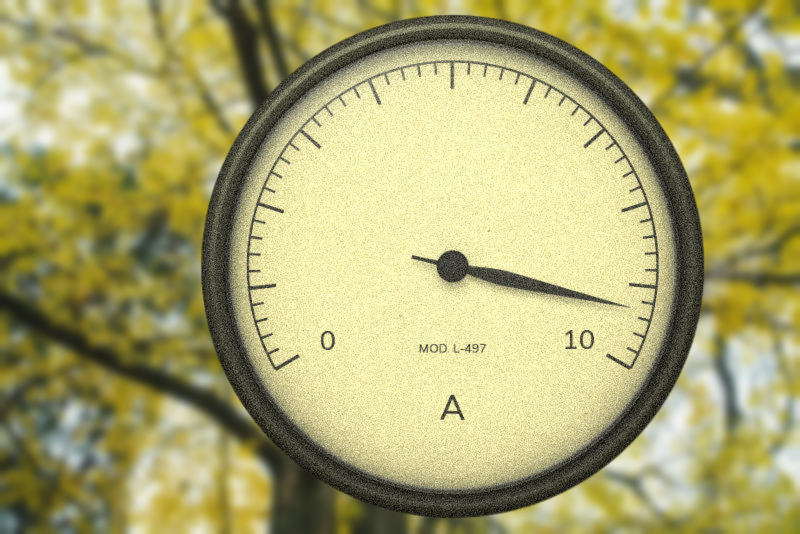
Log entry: 9.3 A
